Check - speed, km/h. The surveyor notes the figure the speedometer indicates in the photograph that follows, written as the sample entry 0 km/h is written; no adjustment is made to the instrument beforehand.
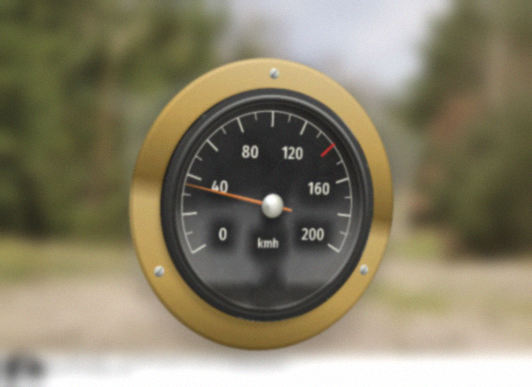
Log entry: 35 km/h
